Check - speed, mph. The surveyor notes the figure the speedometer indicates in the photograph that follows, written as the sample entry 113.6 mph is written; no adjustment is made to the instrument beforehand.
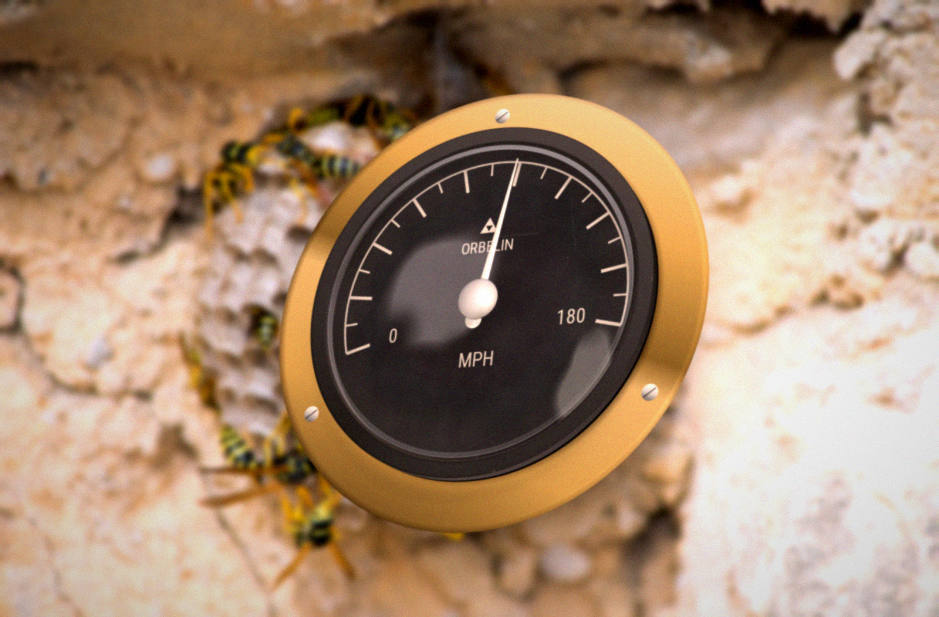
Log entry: 100 mph
